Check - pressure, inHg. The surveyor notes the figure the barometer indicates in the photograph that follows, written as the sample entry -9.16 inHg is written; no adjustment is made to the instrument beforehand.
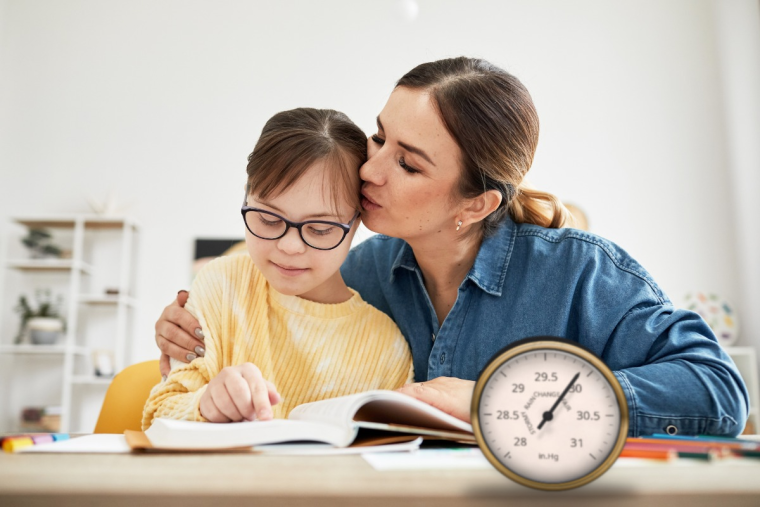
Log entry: 29.9 inHg
